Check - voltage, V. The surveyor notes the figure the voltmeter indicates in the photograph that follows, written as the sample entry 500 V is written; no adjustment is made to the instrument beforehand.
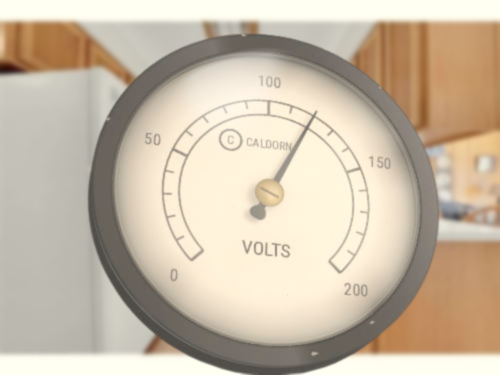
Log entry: 120 V
